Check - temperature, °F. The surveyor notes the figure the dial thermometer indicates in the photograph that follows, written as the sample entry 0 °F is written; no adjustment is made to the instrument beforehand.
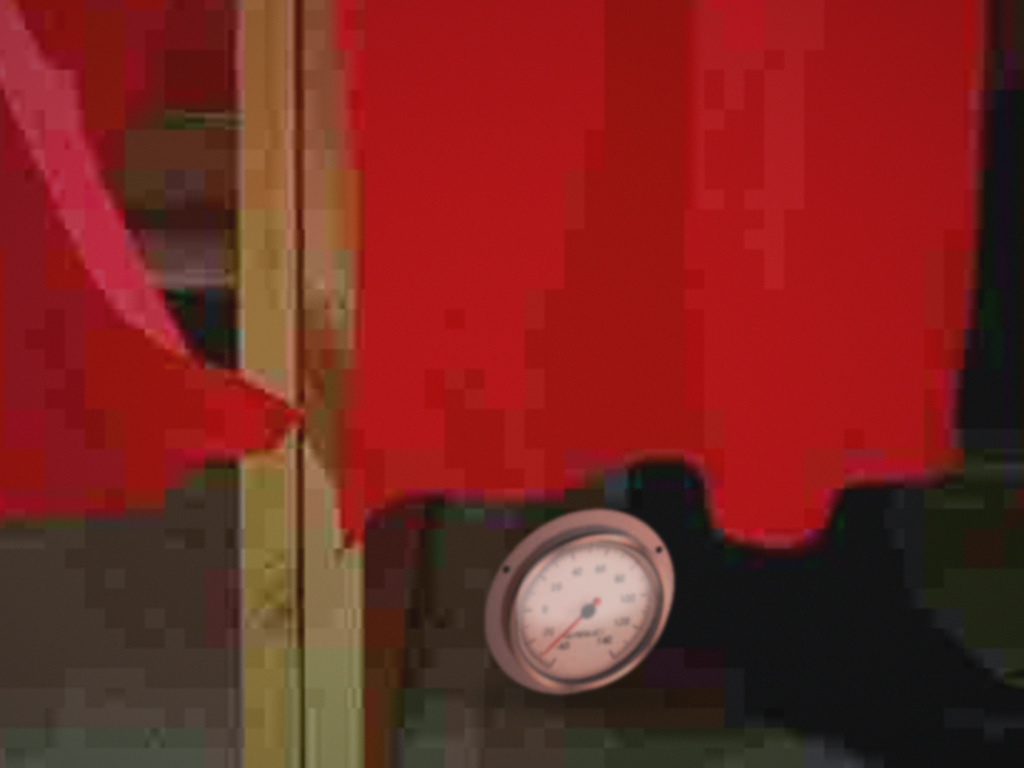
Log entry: -30 °F
